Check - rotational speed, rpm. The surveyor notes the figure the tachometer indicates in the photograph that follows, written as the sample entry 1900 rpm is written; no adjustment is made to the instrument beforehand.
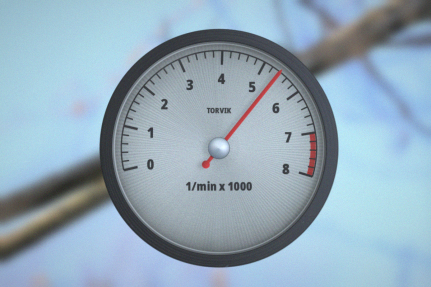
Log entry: 5400 rpm
